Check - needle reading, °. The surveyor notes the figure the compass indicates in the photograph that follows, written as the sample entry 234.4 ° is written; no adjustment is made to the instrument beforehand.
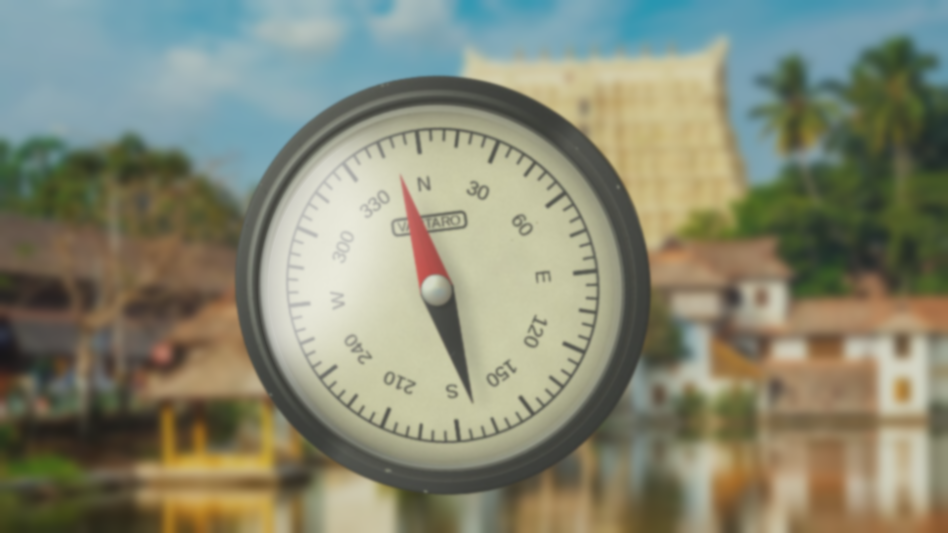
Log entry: 350 °
